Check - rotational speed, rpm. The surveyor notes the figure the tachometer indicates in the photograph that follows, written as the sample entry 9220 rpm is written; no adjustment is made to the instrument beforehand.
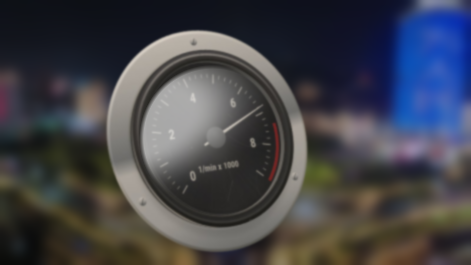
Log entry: 6800 rpm
